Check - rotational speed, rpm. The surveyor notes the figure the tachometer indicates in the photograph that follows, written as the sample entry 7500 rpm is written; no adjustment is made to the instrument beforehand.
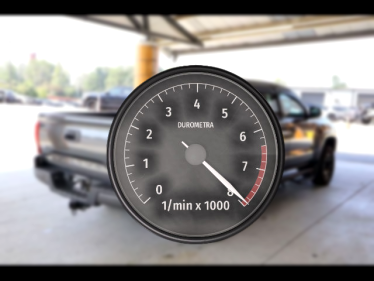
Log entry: 7900 rpm
